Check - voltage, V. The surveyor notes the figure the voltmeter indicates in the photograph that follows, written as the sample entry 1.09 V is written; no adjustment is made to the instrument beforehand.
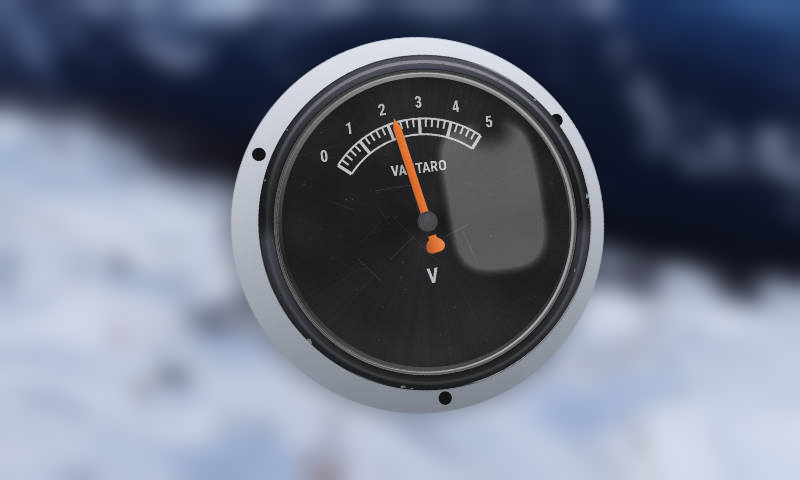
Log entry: 2.2 V
